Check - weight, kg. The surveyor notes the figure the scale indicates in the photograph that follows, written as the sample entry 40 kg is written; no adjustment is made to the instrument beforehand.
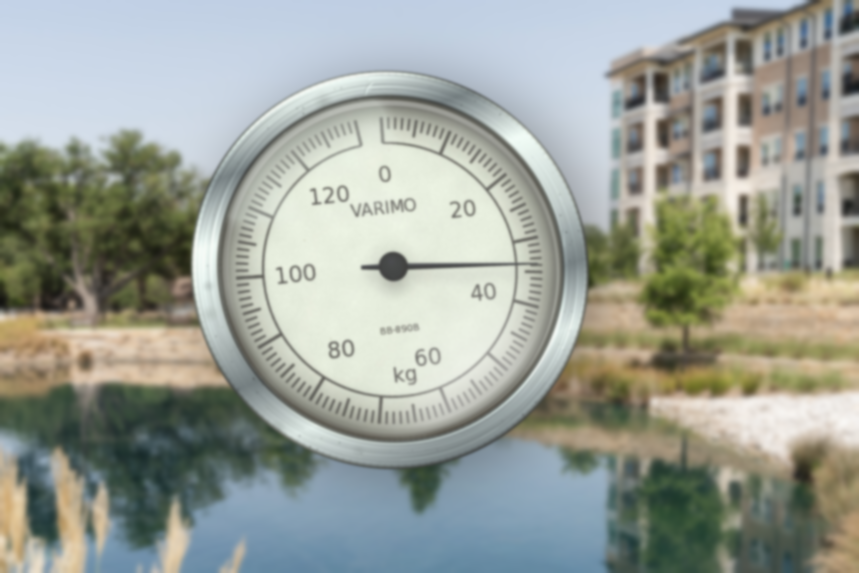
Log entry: 34 kg
